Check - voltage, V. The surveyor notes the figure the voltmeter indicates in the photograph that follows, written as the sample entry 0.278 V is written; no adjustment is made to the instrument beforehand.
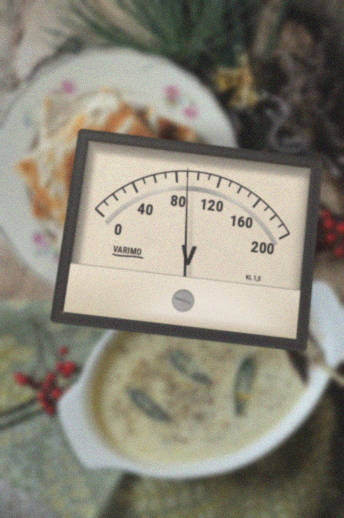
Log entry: 90 V
